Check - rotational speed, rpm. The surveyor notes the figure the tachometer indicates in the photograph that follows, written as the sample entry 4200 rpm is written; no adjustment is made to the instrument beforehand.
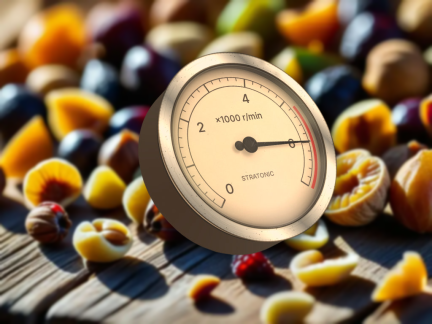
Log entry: 6000 rpm
